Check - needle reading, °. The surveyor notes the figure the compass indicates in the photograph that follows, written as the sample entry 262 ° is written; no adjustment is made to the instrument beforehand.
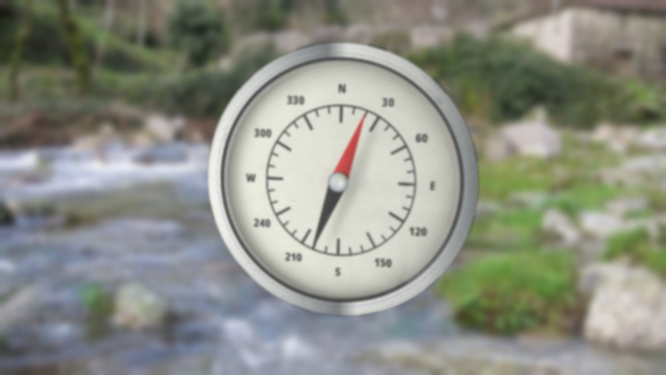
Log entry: 20 °
